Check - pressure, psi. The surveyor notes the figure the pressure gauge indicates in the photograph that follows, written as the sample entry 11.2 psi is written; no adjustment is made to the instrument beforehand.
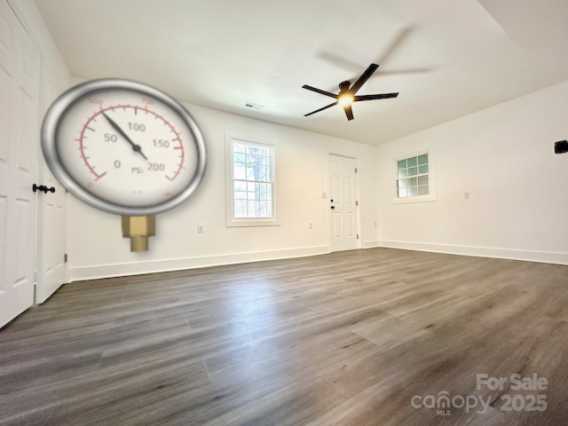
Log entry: 70 psi
